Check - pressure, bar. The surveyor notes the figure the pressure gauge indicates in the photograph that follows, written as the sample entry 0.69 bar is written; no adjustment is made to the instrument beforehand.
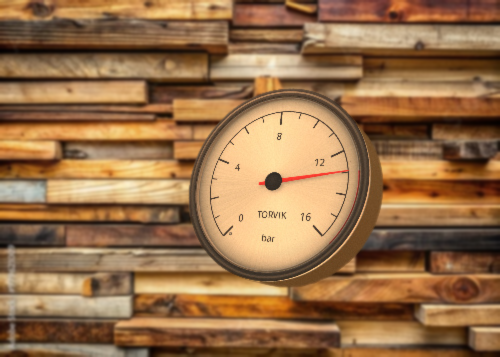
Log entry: 13 bar
